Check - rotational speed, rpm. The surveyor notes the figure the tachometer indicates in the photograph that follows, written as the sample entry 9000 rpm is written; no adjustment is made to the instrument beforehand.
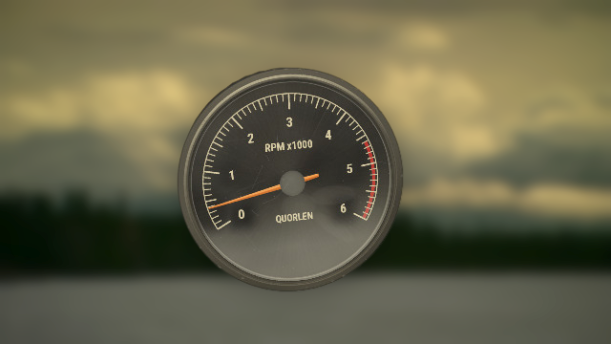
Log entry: 400 rpm
